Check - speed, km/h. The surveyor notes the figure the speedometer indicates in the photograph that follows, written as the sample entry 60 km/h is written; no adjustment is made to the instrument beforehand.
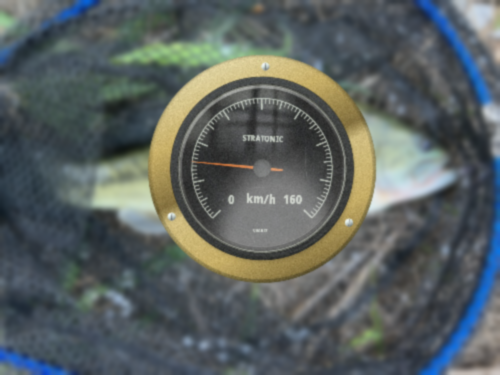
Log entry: 30 km/h
